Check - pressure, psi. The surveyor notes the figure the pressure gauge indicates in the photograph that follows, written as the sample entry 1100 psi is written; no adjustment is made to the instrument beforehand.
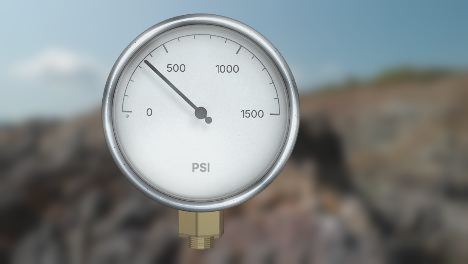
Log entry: 350 psi
